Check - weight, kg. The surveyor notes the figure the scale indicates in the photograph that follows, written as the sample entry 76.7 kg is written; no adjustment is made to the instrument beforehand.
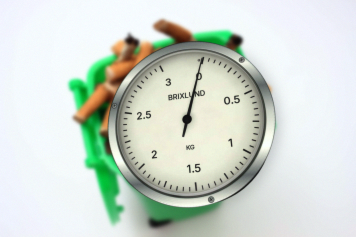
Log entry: 0 kg
